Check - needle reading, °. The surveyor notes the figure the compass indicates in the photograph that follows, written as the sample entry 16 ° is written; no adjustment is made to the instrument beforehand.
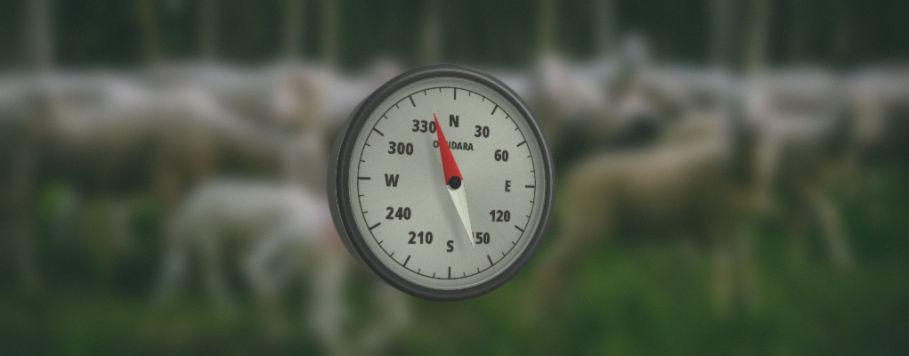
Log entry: 340 °
